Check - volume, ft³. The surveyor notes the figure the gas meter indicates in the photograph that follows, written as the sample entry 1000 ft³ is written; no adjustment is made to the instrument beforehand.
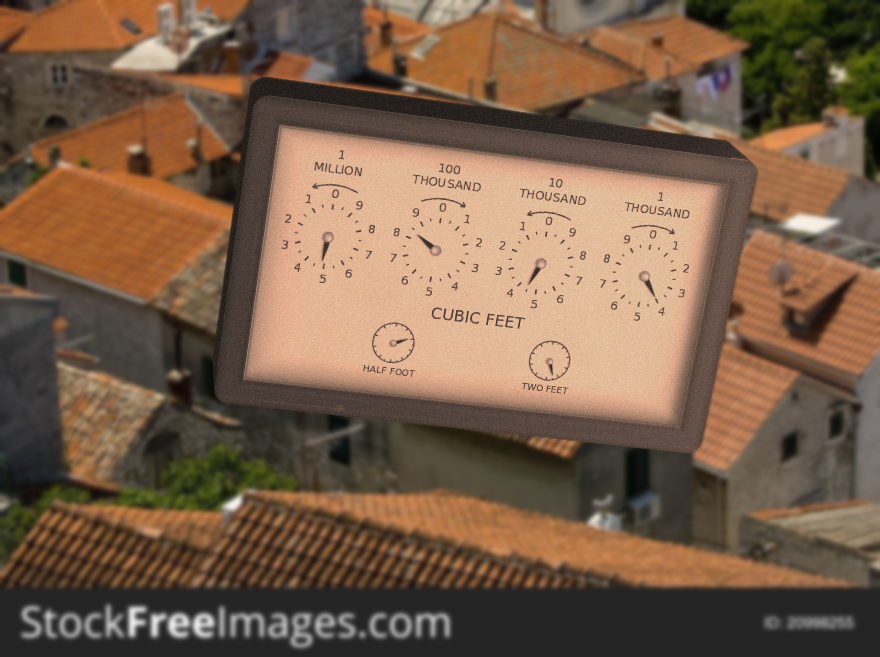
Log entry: 484400 ft³
